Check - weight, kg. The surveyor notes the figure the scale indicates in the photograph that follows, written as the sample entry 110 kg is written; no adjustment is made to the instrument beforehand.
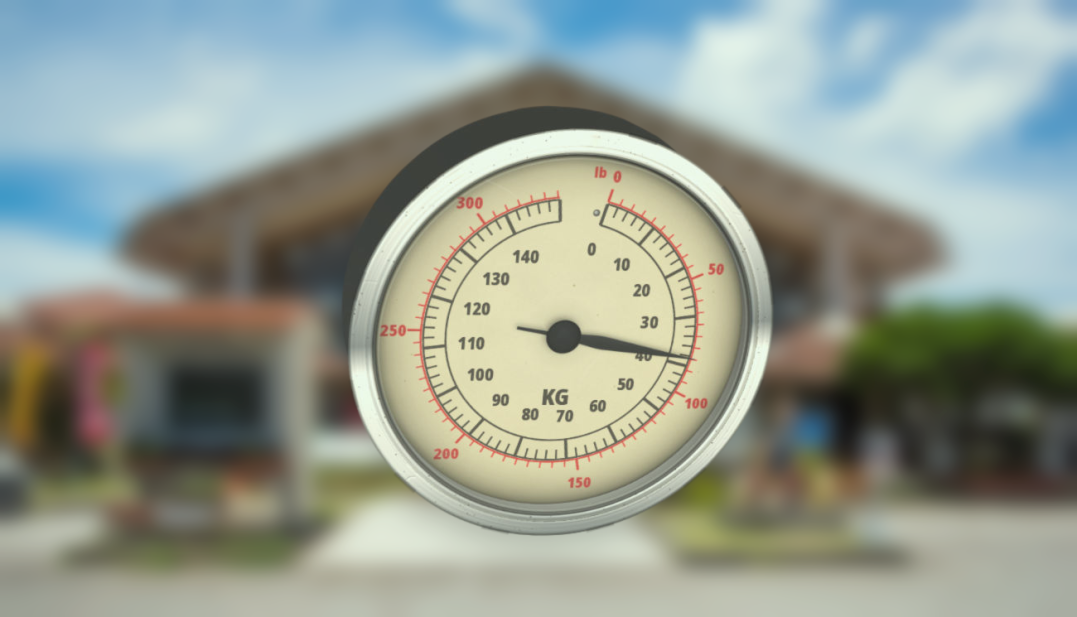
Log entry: 38 kg
